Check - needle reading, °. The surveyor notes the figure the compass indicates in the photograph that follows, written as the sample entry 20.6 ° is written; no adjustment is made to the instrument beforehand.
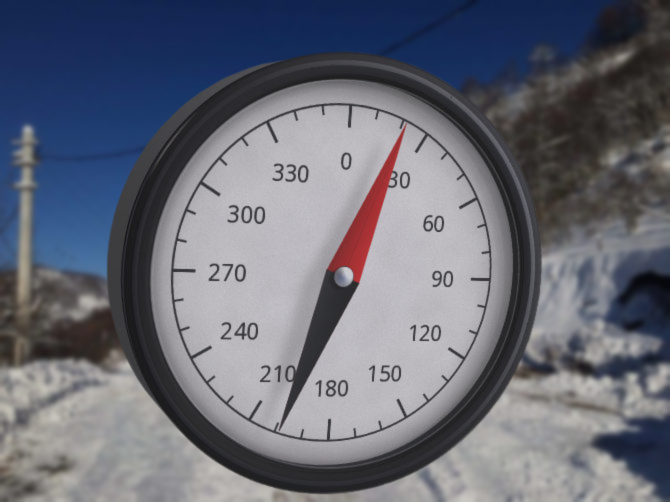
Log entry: 20 °
